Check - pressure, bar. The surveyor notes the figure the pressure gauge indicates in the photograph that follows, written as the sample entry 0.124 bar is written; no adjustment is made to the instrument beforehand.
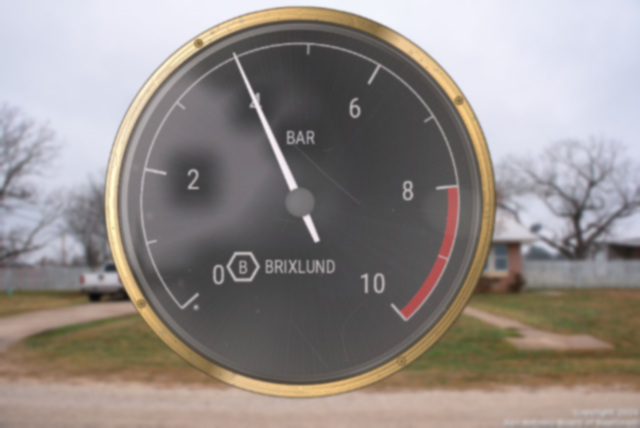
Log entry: 4 bar
